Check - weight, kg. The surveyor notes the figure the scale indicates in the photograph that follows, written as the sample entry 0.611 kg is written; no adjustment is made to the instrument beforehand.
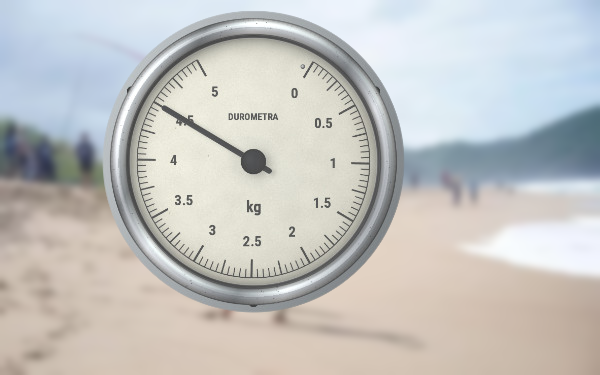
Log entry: 4.5 kg
